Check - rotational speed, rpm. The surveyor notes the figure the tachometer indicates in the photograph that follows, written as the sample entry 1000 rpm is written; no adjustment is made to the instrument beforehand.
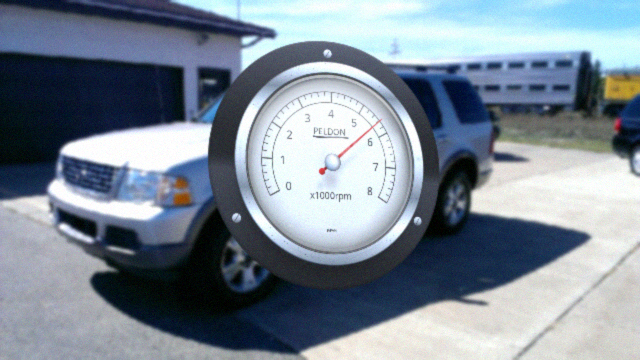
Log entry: 5600 rpm
